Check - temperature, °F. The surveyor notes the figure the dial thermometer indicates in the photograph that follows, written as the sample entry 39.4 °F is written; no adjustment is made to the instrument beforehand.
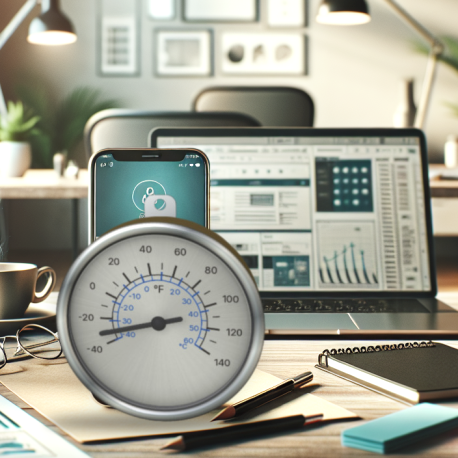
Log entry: -30 °F
